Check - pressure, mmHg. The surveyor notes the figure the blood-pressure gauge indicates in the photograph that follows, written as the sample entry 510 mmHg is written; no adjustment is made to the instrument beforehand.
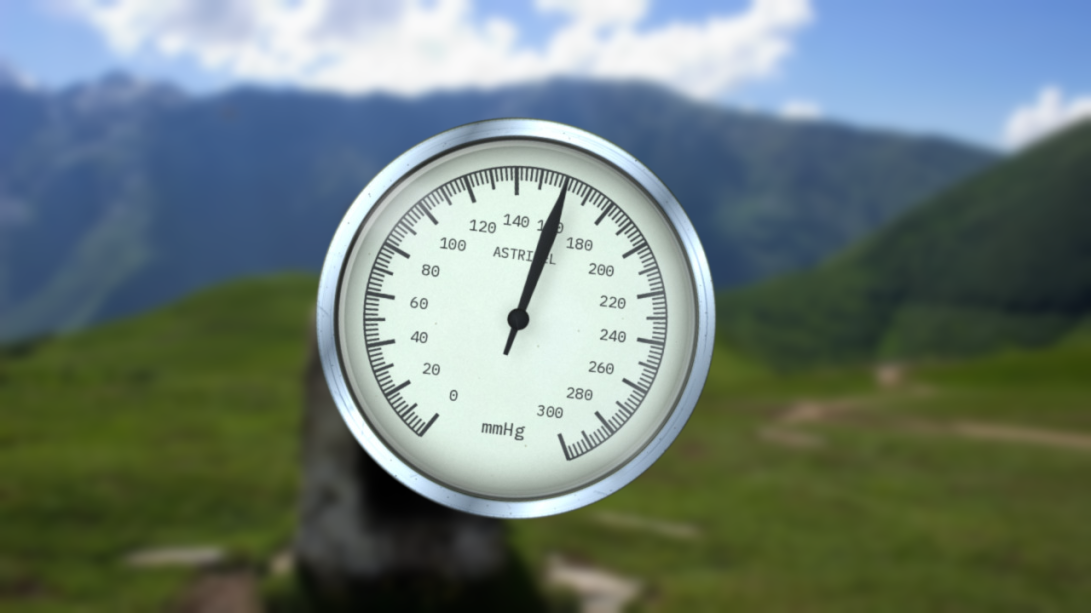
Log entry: 160 mmHg
